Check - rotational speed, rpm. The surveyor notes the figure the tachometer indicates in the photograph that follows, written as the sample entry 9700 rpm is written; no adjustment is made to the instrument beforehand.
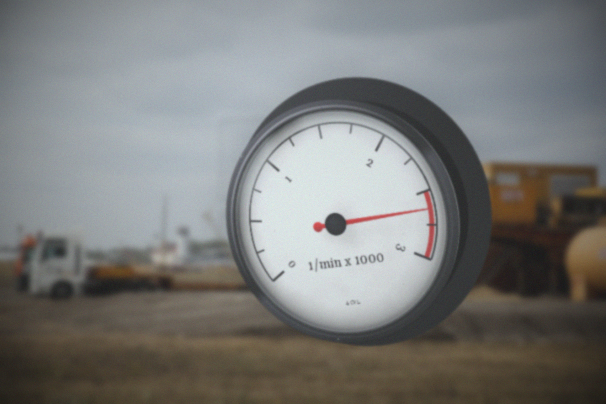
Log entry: 2625 rpm
